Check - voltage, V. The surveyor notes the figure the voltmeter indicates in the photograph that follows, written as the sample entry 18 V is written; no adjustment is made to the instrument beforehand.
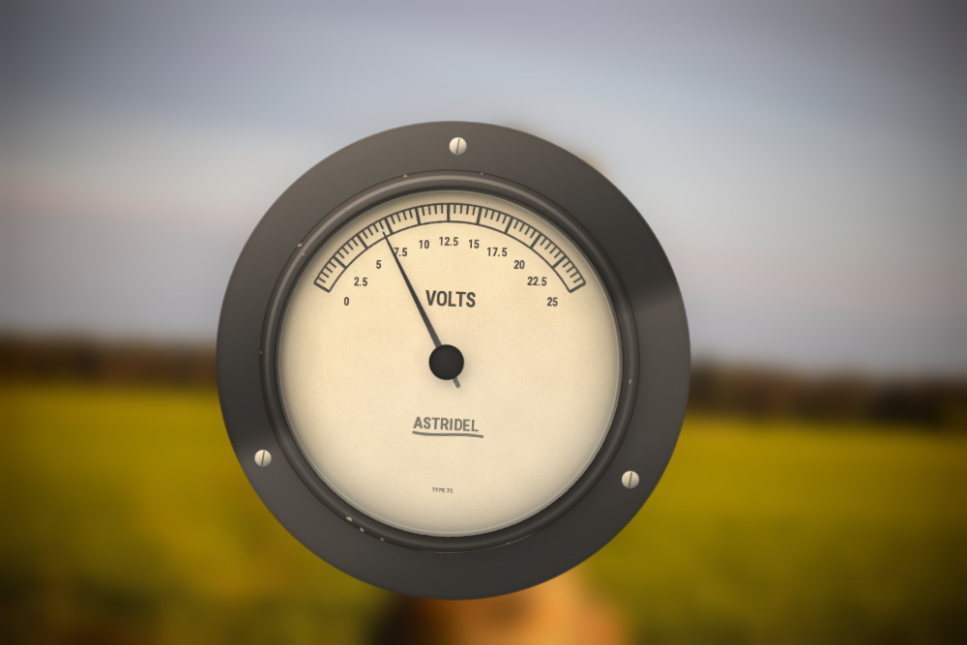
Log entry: 7 V
